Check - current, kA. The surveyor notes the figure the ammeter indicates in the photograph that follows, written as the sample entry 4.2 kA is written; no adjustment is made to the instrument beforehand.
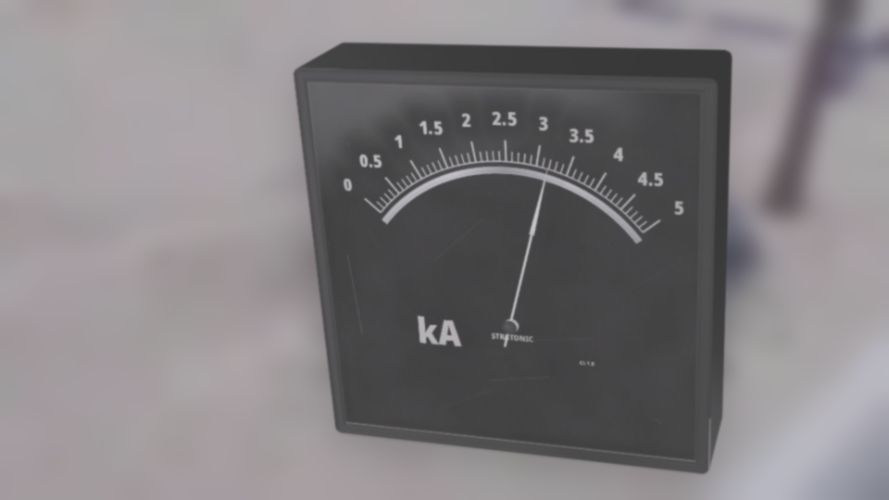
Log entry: 3.2 kA
